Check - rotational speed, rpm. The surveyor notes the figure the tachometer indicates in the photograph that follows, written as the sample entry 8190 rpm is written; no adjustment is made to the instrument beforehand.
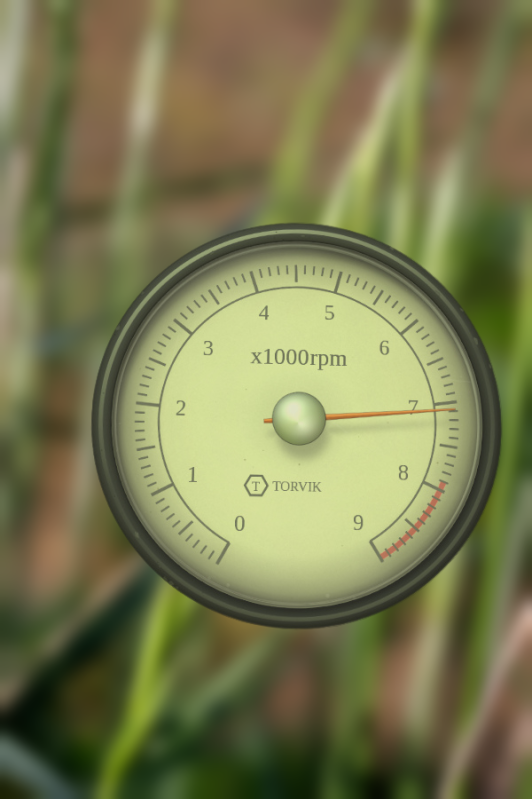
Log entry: 7100 rpm
